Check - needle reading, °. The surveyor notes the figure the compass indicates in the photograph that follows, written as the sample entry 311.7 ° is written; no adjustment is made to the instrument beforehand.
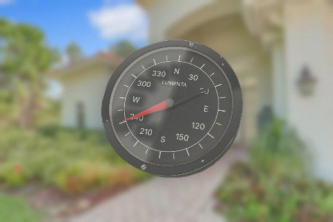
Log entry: 240 °
